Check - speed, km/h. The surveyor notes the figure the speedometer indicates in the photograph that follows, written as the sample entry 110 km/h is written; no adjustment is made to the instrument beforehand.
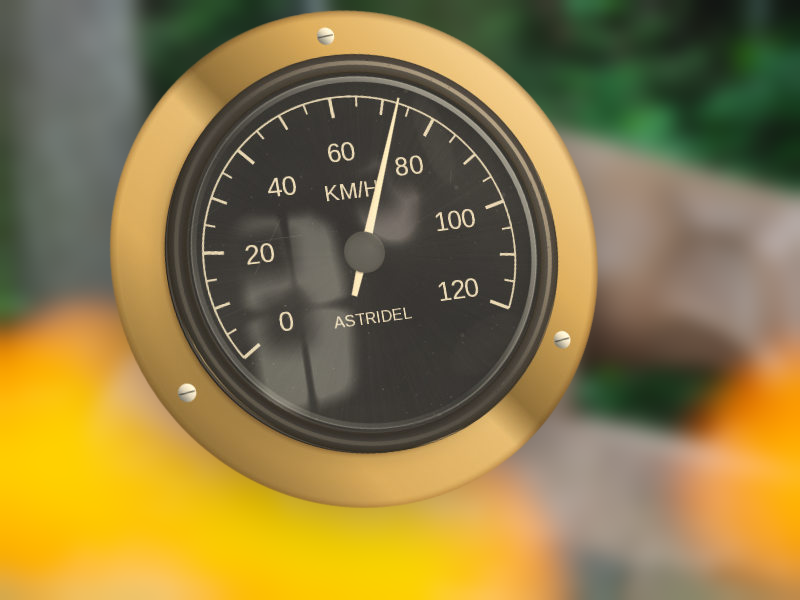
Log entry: 72.5 km/h
